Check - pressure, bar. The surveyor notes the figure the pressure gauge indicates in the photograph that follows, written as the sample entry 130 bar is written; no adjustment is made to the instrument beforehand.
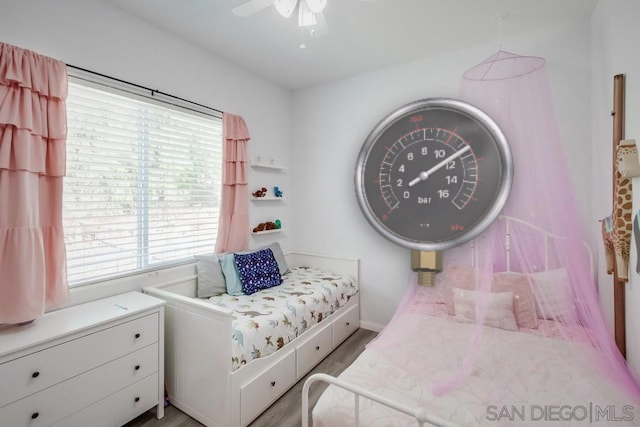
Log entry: 11.5 bar
